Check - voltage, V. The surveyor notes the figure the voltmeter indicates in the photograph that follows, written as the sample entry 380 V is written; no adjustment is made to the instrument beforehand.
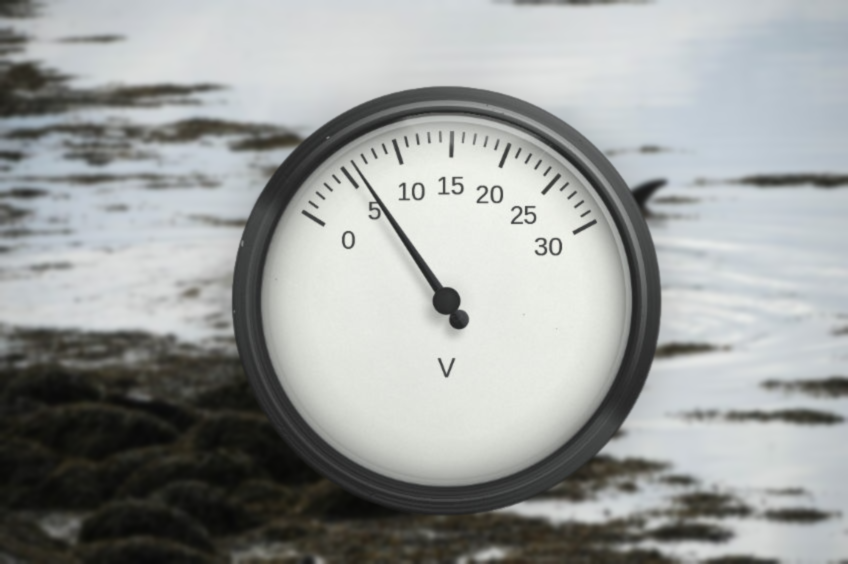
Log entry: 6 V
